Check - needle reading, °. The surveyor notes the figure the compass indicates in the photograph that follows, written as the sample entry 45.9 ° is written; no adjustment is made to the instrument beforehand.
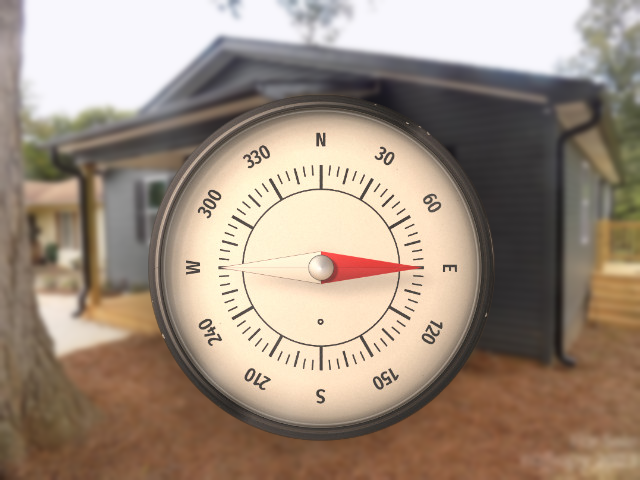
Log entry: 90 °
